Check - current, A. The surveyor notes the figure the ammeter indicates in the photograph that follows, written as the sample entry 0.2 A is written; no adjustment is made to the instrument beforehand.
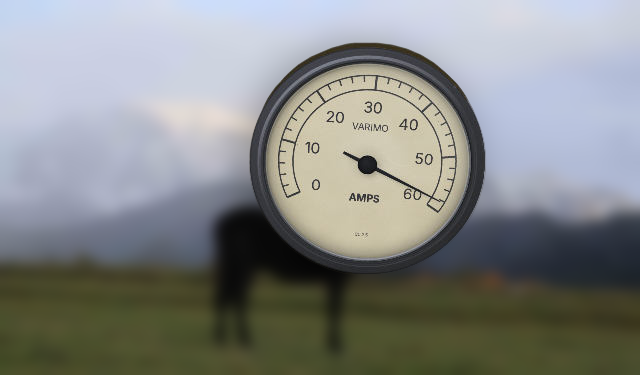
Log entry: 58 A
